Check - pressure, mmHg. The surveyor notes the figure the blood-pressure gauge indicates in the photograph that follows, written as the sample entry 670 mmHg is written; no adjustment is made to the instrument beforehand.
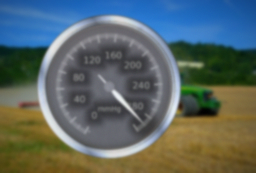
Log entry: 290 mmHg
